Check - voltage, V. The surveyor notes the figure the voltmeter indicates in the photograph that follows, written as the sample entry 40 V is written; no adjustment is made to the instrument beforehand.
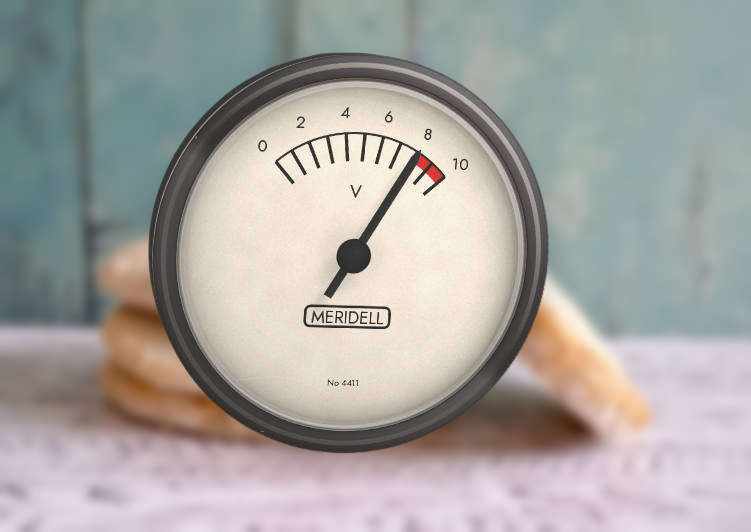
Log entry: 8 V
